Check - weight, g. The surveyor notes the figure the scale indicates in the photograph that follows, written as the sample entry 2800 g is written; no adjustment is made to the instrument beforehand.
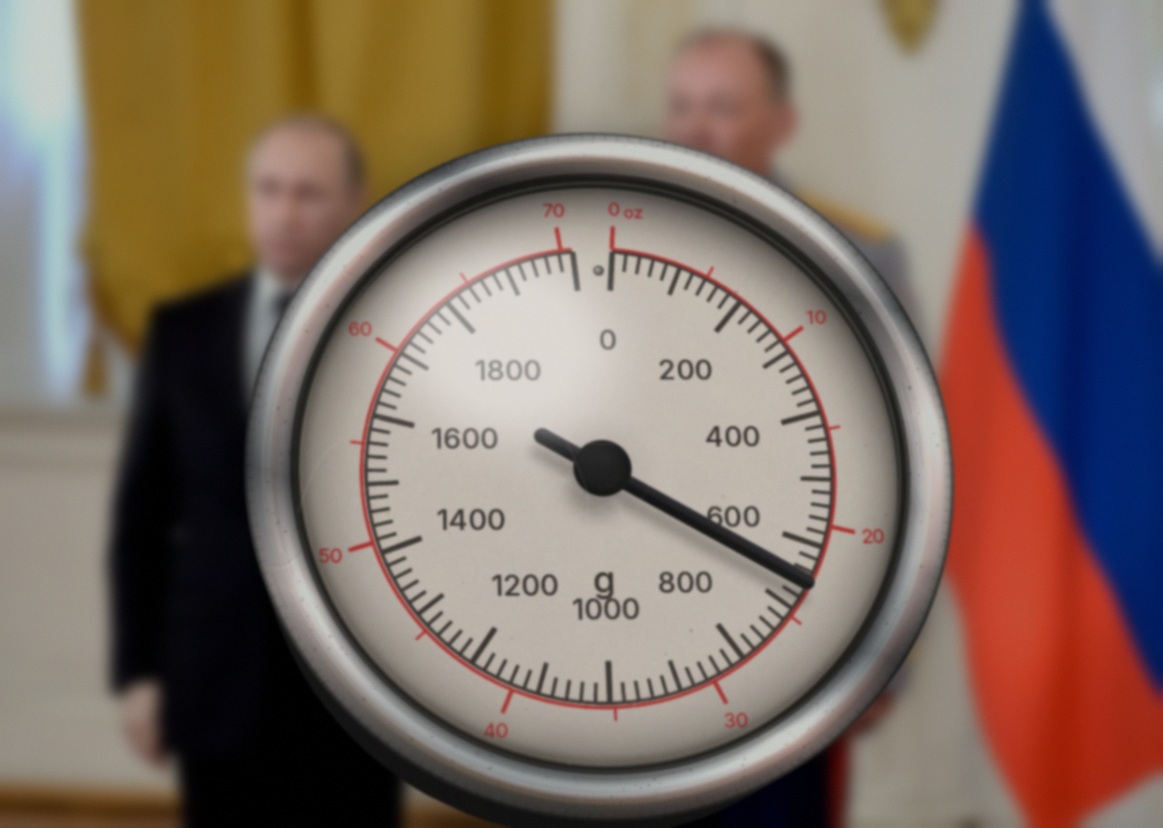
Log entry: 660 g
